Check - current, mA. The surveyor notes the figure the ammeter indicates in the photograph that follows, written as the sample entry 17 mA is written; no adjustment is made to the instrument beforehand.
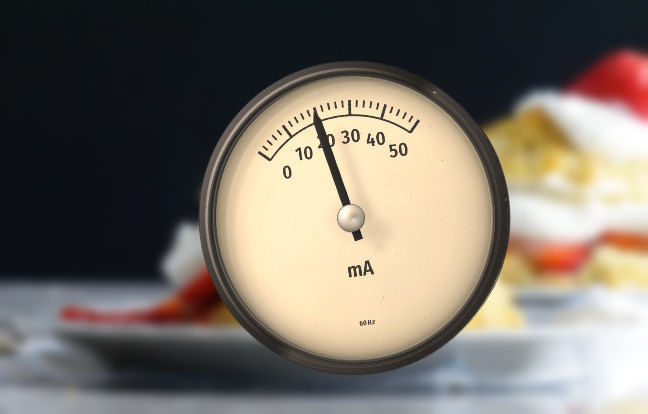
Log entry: 20 mA
